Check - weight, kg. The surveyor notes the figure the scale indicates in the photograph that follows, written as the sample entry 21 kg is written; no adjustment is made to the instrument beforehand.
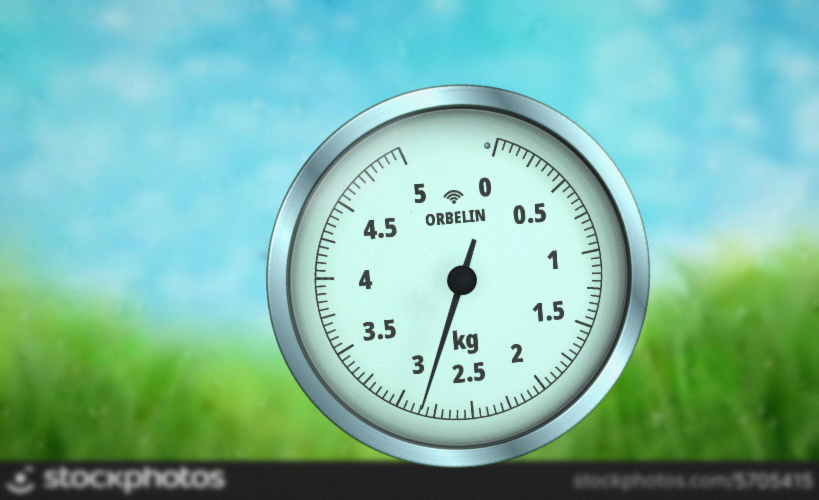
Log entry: 2.85 kg
